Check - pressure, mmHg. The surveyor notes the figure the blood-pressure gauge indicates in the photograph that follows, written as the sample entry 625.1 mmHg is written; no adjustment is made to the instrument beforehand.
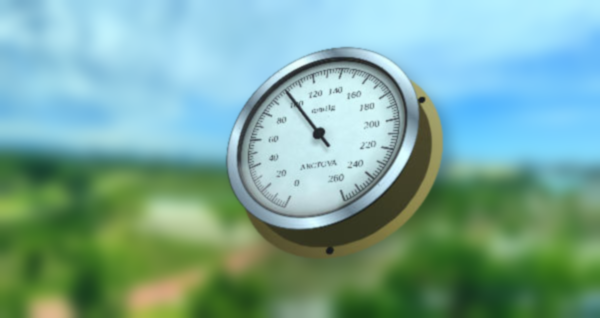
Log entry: 100 mmHg
